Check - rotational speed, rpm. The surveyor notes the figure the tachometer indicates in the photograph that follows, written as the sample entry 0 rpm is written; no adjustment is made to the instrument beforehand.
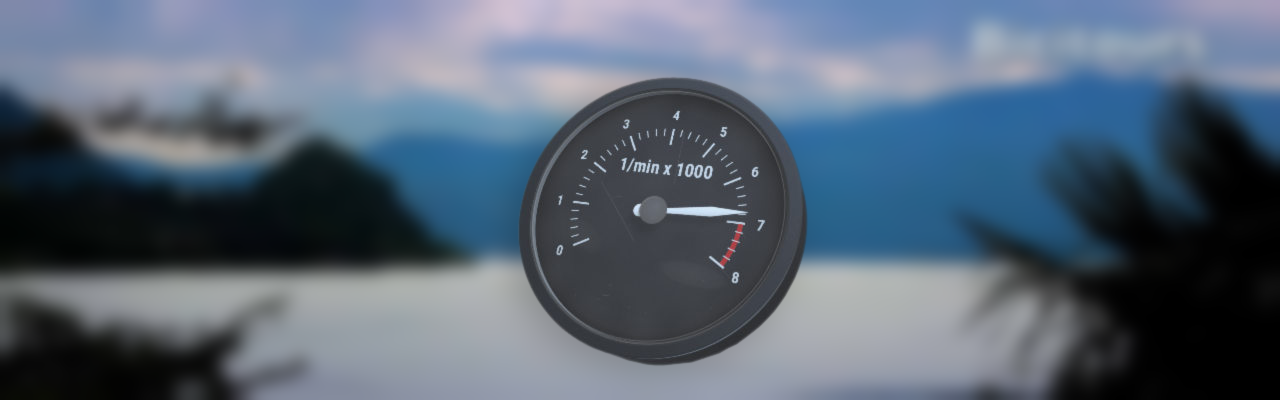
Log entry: 6800 rpm
